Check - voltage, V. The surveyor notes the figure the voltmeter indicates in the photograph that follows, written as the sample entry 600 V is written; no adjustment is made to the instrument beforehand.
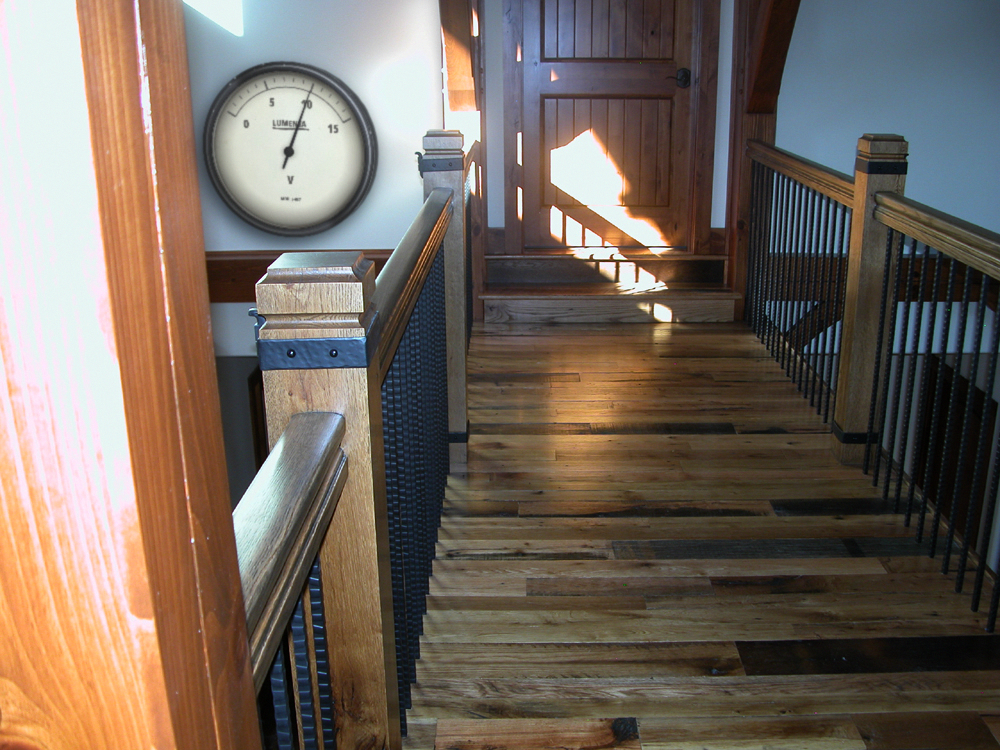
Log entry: 10 V
